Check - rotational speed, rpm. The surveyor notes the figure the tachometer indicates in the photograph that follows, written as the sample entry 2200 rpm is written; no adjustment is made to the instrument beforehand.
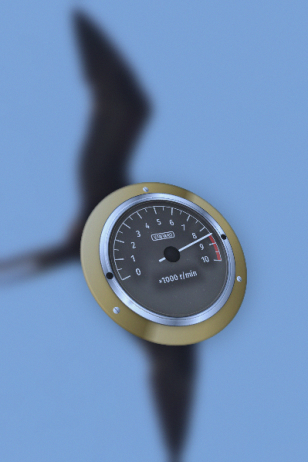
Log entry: 8500 rpm
